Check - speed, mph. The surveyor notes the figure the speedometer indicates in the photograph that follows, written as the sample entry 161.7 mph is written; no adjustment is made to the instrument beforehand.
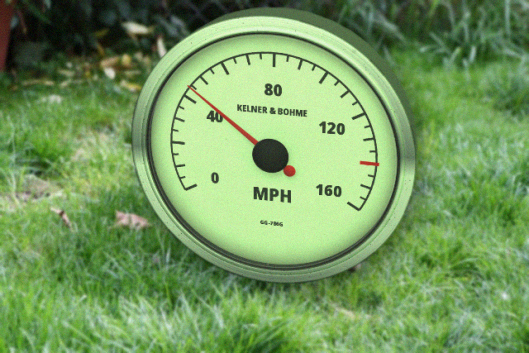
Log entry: 45 mph
